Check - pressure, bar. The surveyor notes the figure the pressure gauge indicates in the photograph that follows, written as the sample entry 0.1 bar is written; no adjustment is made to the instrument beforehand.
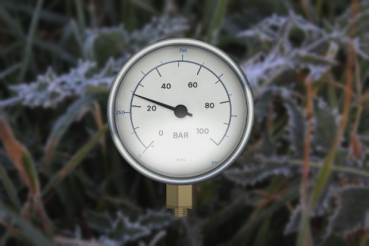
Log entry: 25 bar
